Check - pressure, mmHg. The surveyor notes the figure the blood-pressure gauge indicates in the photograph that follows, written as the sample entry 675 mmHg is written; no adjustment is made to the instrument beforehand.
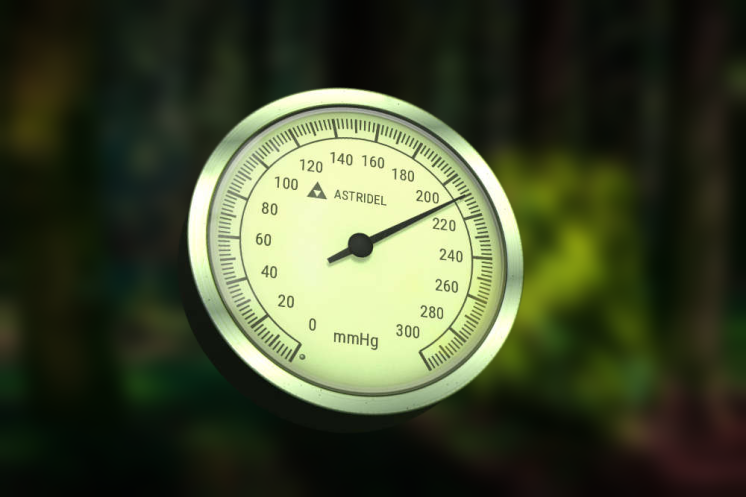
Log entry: 210 mmHg
